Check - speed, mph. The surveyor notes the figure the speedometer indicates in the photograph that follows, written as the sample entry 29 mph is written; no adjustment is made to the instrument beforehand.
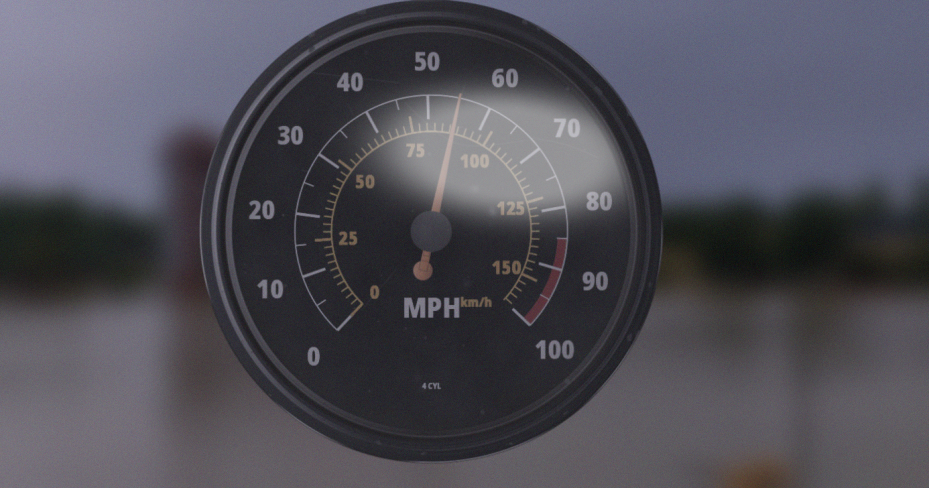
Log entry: 55 mph
